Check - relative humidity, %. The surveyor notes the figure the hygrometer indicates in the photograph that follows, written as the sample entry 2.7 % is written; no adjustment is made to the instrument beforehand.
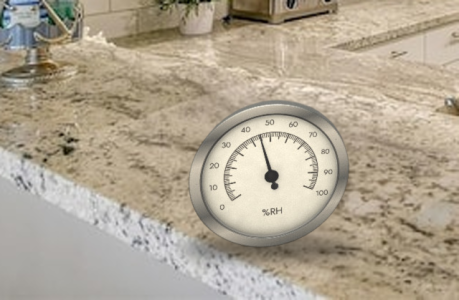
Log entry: 45 %
